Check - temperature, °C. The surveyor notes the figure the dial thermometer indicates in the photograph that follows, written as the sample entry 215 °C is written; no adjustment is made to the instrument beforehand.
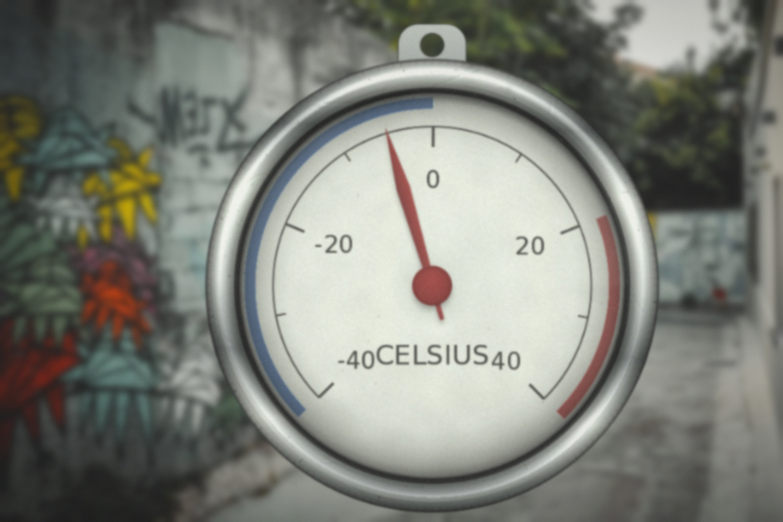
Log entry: -5 °C
